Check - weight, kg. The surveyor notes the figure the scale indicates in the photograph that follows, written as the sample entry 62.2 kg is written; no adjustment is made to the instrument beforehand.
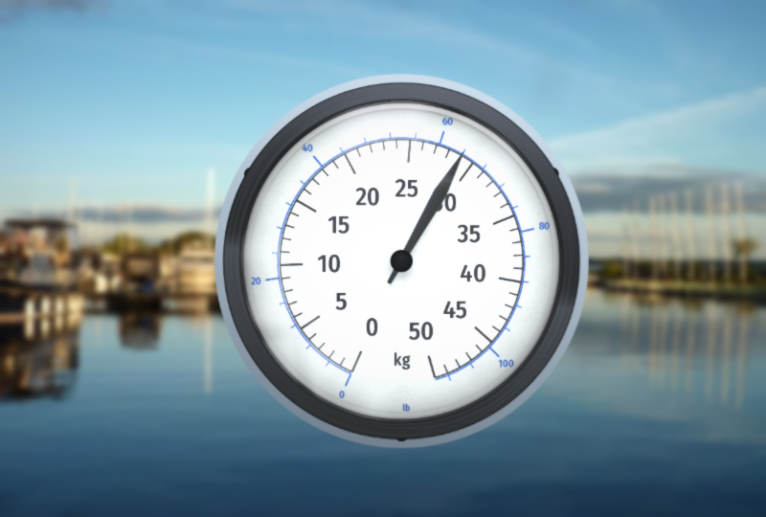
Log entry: 29 kg
